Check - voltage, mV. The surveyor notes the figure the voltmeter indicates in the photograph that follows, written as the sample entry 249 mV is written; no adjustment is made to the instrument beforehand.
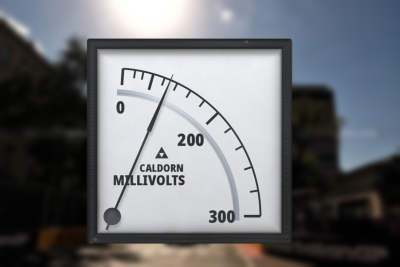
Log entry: 130 mV
